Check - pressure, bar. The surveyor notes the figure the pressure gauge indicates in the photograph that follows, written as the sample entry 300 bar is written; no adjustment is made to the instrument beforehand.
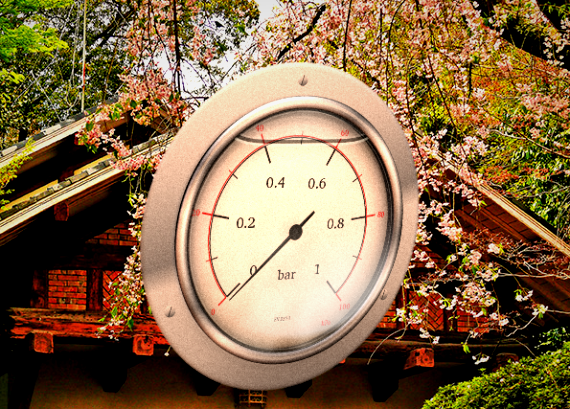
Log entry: 0 bar
